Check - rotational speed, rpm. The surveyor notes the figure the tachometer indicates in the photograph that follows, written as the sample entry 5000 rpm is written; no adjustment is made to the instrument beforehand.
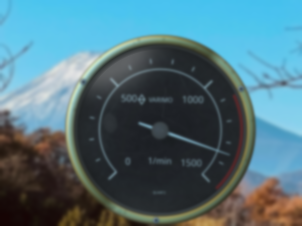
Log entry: 1350 rpm
